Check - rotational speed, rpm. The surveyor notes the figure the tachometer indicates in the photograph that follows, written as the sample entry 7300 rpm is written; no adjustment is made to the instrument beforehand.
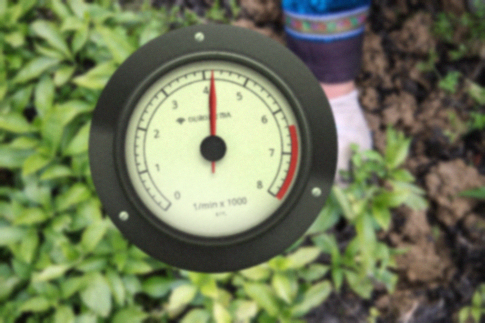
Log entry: 4200 rpm
